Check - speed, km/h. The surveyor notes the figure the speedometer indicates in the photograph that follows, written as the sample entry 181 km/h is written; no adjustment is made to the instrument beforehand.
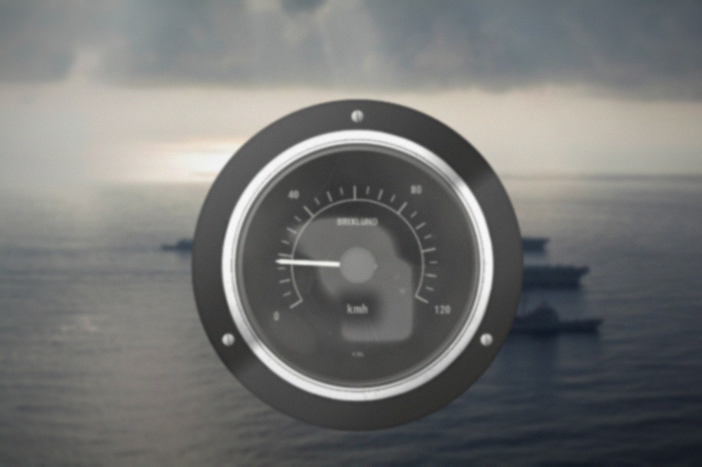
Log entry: 17.5 km/h
